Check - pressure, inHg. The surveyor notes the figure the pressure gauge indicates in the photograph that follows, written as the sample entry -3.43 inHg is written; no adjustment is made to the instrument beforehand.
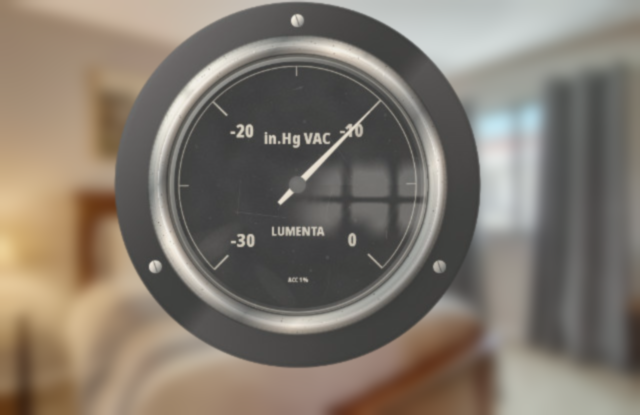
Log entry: -10 inHg
